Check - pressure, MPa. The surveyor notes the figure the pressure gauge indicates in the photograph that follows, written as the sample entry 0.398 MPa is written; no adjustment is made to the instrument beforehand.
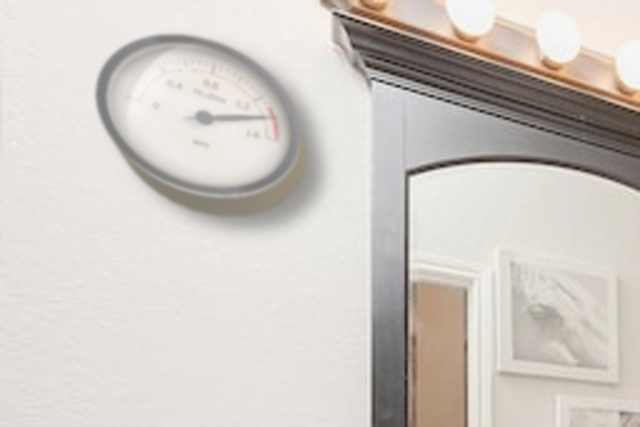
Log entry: 1.4 MPa
